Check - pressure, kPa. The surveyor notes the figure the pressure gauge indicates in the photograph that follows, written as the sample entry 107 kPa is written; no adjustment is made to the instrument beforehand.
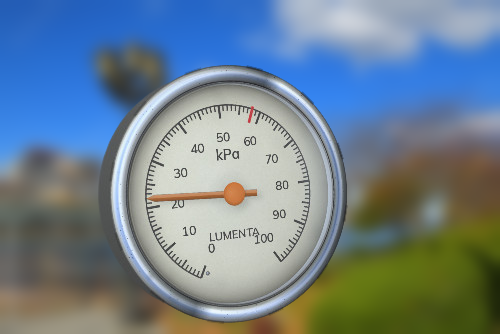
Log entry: 22 kPa
